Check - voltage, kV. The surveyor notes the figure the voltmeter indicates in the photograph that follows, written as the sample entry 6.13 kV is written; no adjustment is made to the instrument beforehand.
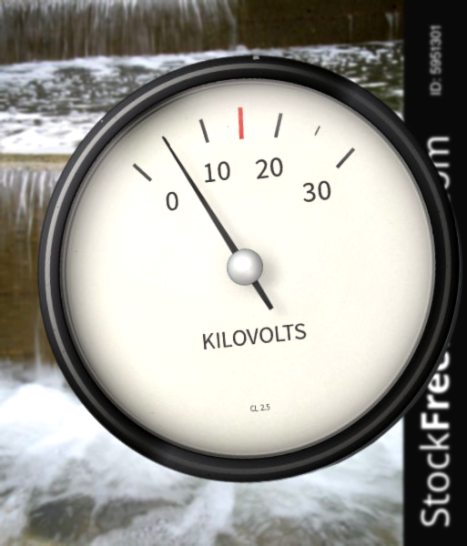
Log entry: 5 kV
